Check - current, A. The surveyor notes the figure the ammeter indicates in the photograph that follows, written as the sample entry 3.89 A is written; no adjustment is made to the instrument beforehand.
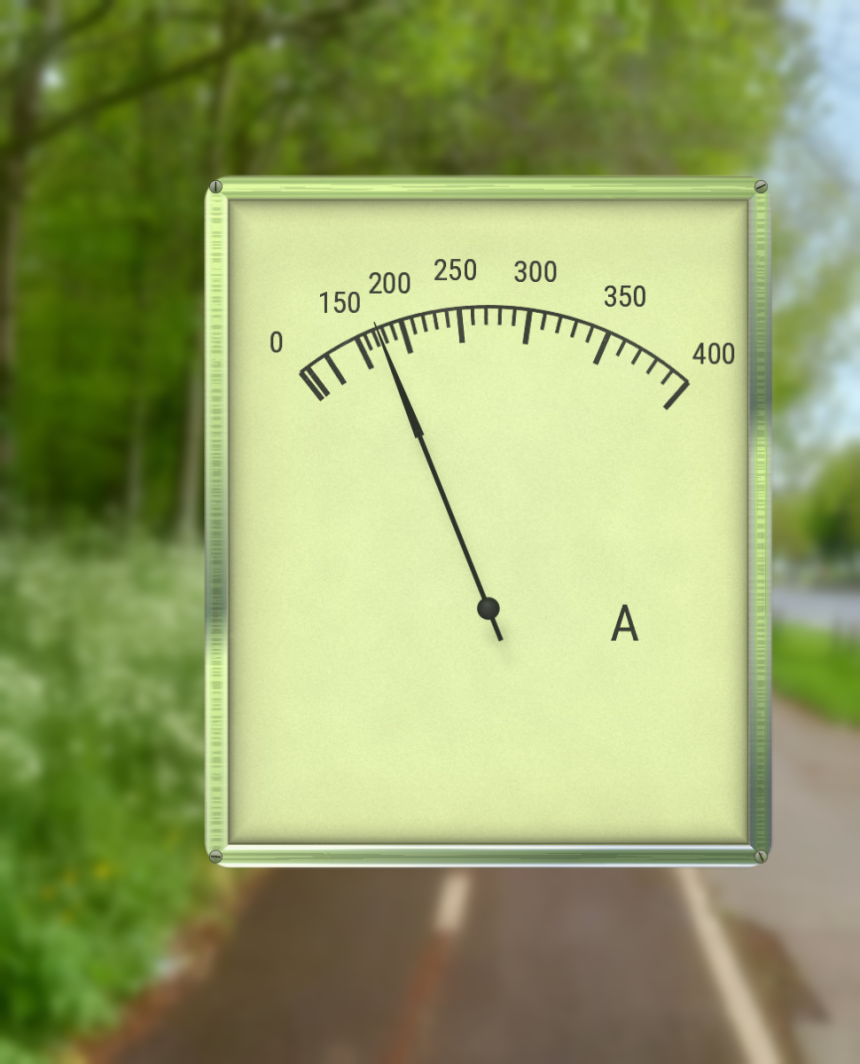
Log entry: 175 A
